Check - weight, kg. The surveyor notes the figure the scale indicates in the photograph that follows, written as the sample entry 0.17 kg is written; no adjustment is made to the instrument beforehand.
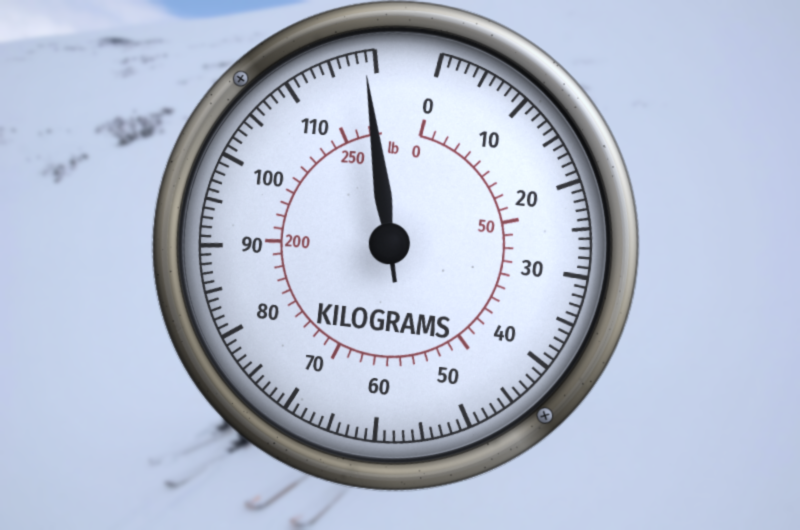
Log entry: 119 kg
